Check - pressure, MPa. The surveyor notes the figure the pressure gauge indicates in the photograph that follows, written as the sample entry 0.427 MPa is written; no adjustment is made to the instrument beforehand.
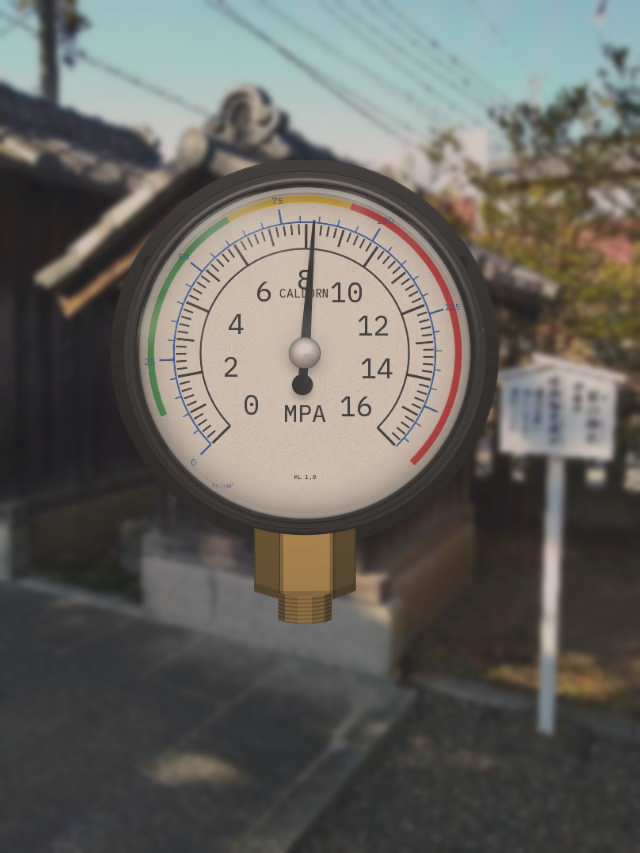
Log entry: 8.2 MPa
